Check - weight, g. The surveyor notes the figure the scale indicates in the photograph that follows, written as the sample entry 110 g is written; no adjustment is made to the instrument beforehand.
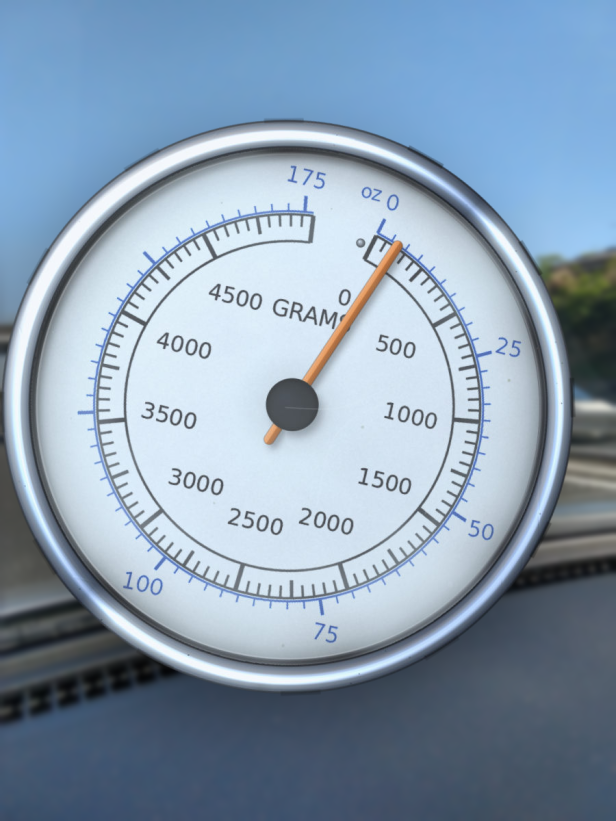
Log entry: 100 g
